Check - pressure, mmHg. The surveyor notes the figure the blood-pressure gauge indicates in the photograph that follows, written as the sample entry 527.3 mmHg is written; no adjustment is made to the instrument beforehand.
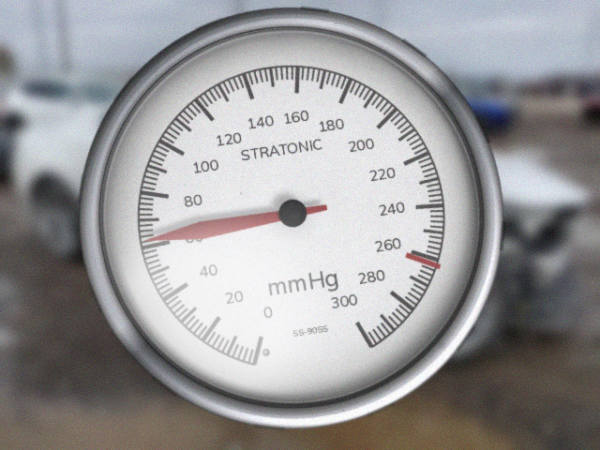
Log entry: 62 mmHg
